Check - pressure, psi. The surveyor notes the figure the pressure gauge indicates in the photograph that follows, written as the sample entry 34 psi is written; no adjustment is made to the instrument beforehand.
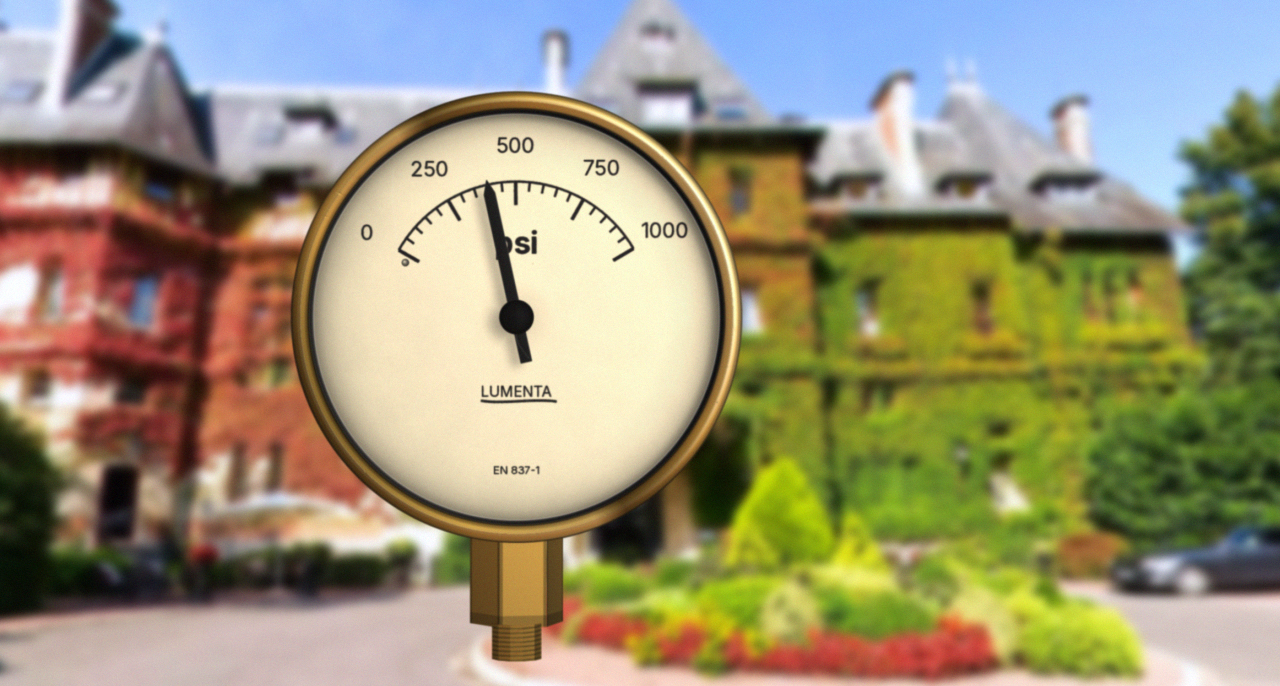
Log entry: 400 psi
